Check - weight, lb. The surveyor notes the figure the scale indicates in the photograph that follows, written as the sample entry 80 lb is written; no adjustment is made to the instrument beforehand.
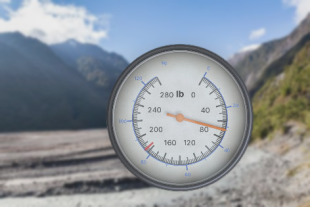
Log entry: 70 lb
